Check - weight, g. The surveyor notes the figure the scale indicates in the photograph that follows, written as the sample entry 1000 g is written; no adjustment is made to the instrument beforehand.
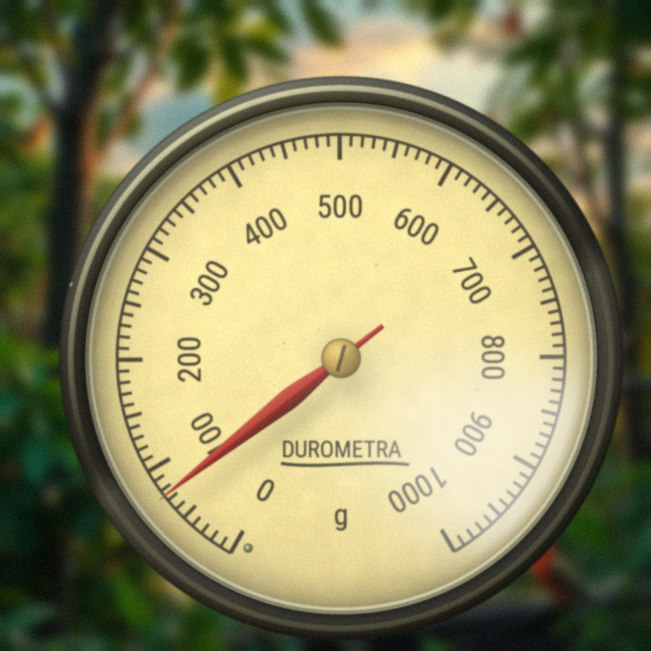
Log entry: 75 g
